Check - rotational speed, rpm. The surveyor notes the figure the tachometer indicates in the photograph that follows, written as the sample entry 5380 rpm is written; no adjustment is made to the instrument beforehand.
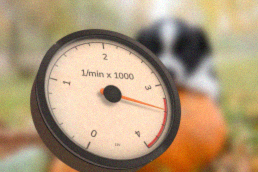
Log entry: 3400 rpm
